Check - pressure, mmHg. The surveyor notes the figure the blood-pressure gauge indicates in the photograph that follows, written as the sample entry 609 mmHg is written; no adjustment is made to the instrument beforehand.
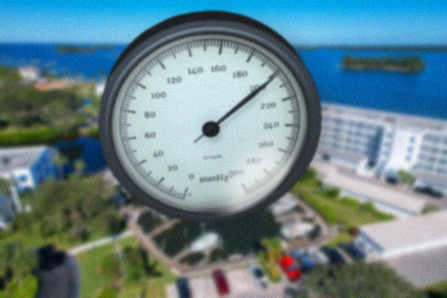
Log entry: 200 mmHg
